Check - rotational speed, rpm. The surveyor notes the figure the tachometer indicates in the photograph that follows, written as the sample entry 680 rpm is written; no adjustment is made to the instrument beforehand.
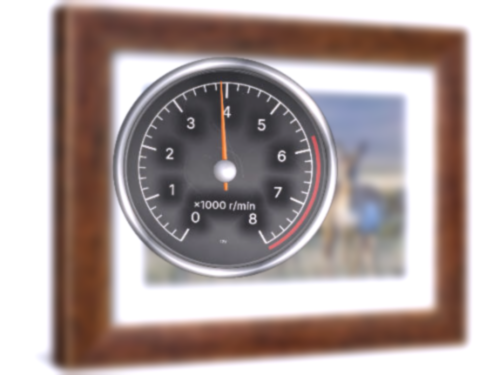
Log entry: 3900 rpm
